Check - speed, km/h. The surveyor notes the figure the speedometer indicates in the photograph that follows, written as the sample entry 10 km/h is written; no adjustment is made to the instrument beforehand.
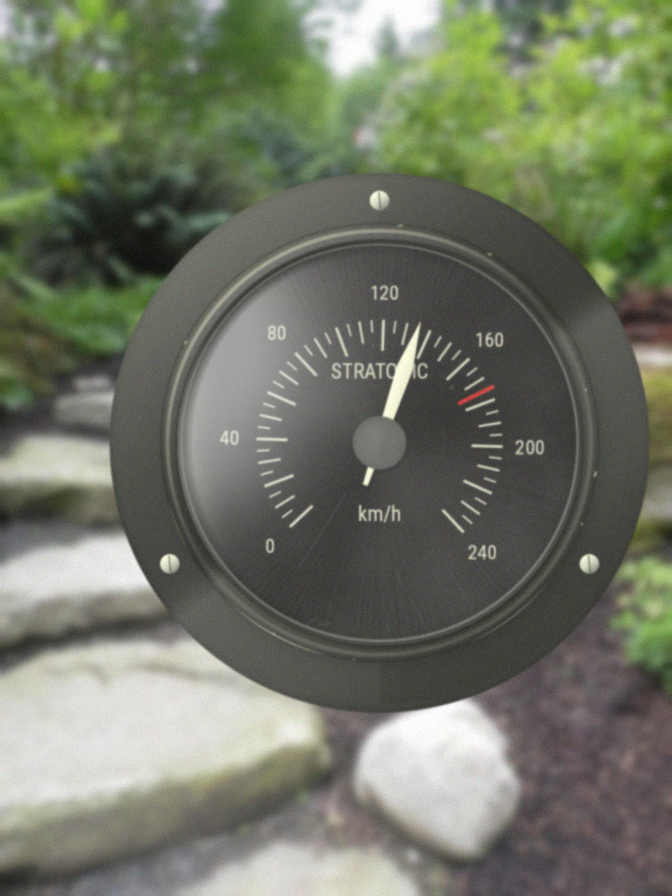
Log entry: 135 km/h
